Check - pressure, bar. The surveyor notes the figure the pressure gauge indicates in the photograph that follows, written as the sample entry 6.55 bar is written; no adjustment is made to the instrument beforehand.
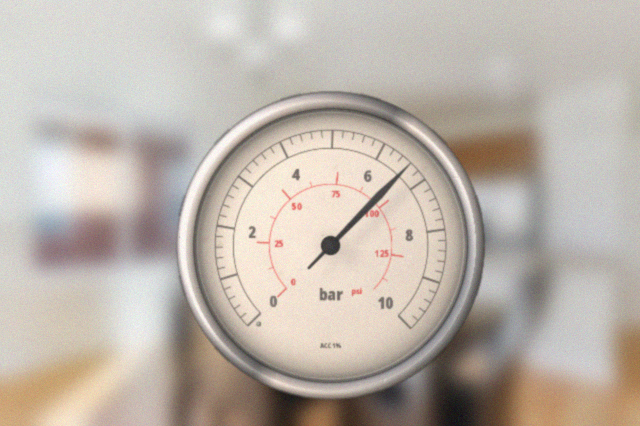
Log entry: 6.6 bar
